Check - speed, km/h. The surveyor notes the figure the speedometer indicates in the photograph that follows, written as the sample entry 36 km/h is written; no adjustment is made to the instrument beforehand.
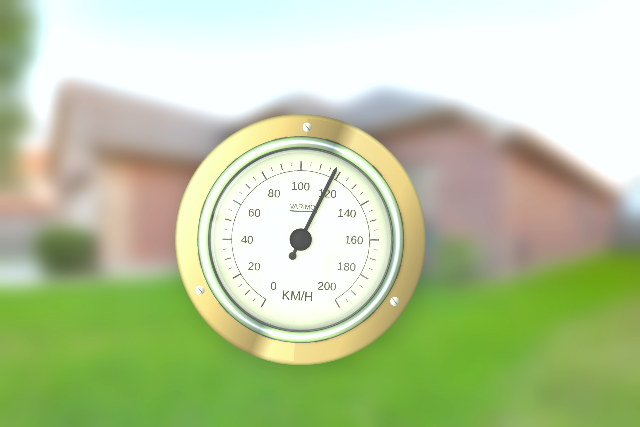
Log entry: 117.5 km/h
